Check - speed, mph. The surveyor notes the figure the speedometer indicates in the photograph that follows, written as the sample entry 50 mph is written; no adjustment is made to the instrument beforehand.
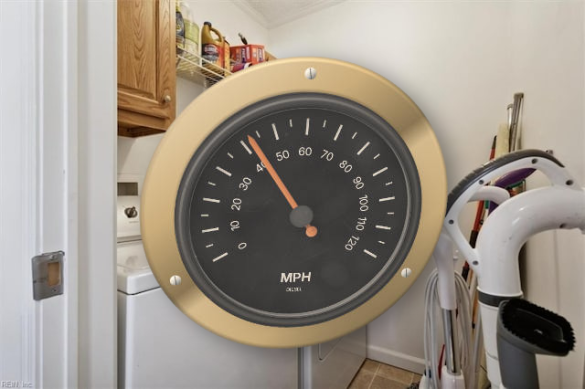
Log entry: 42.5 mph
